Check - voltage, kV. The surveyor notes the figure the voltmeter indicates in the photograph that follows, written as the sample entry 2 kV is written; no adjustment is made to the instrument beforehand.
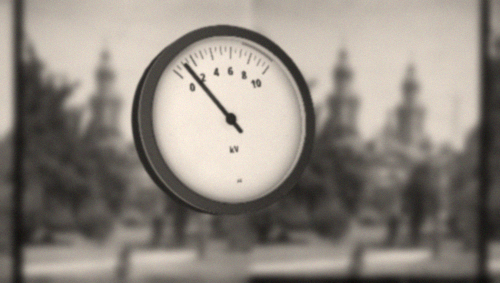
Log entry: 1 kV
